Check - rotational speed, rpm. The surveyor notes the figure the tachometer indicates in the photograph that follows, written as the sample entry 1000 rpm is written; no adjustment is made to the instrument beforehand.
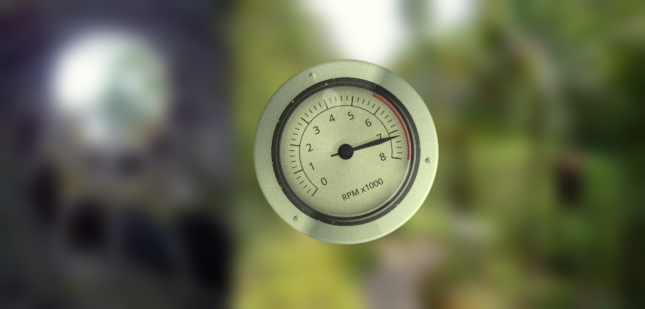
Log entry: 7200 rpm
